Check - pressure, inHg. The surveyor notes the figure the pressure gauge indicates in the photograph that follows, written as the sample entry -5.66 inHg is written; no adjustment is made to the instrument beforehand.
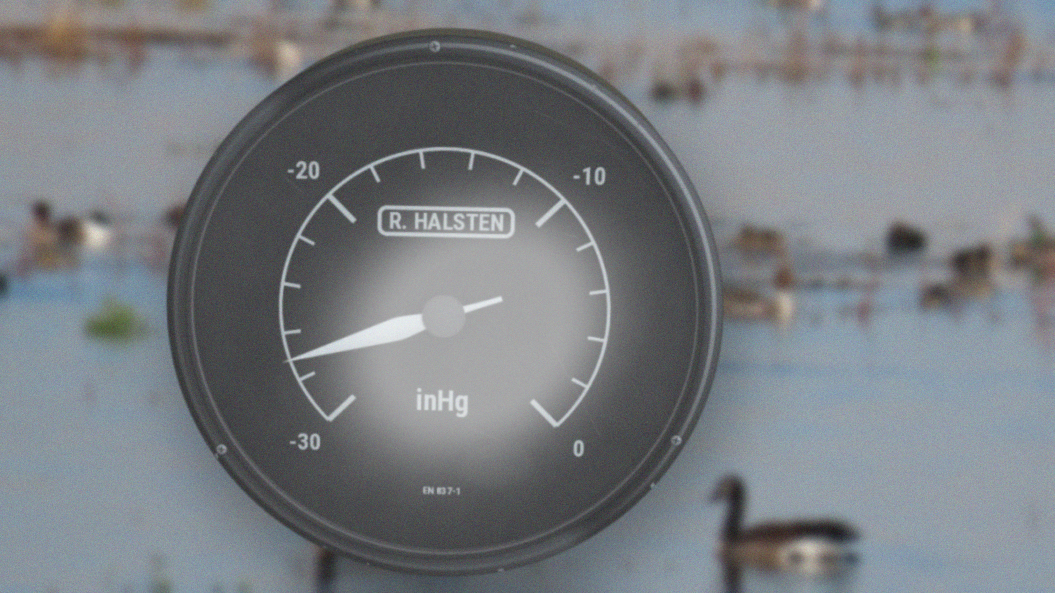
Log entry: -27 inHg
